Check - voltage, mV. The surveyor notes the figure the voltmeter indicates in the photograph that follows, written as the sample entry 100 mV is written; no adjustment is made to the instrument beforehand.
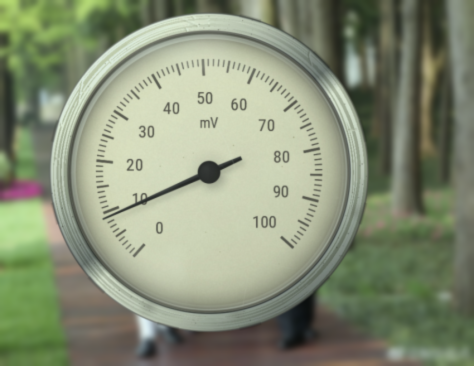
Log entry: 9 mV
